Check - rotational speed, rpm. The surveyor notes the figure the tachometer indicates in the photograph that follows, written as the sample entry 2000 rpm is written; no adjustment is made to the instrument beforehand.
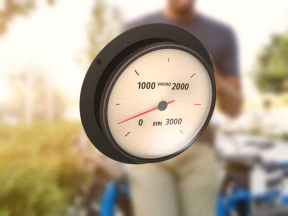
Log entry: 250 rpm
